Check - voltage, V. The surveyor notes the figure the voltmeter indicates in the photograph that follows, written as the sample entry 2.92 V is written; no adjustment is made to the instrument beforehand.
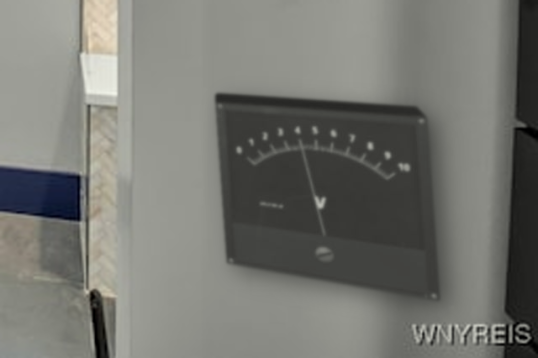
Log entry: 4 V
